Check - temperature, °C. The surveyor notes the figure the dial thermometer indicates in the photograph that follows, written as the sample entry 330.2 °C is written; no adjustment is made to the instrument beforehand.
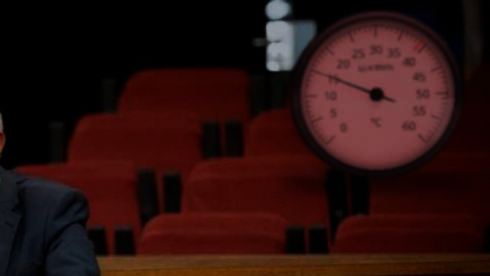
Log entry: 15 °C
